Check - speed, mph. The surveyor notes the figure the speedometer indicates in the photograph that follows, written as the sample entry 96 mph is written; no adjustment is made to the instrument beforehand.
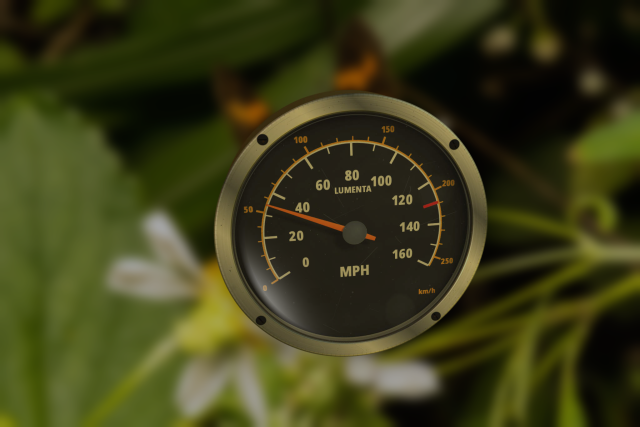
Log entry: 35 mph
